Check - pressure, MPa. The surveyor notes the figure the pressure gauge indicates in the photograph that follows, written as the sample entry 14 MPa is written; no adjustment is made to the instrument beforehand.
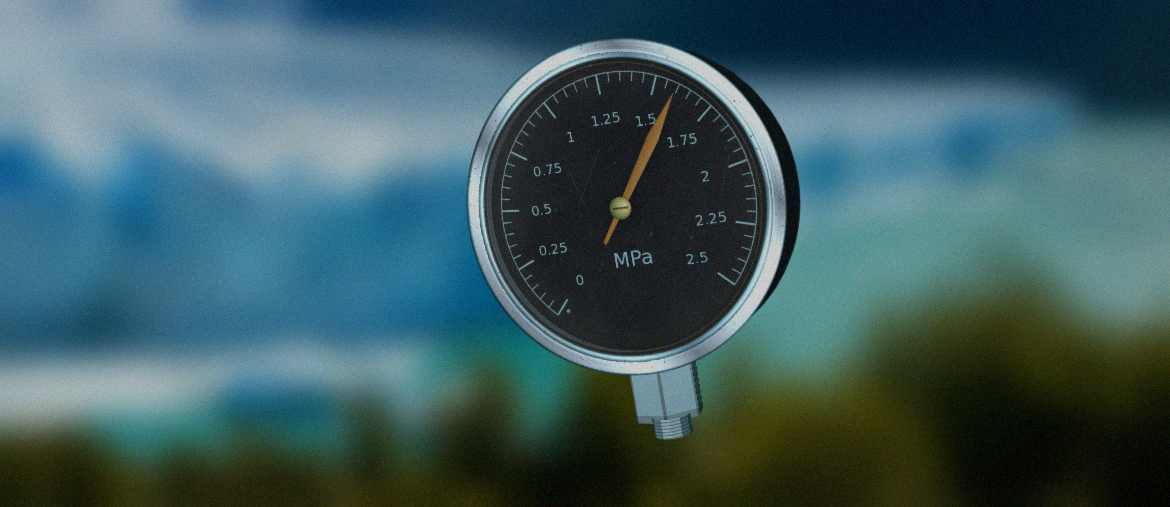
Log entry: 1.6 MPa
